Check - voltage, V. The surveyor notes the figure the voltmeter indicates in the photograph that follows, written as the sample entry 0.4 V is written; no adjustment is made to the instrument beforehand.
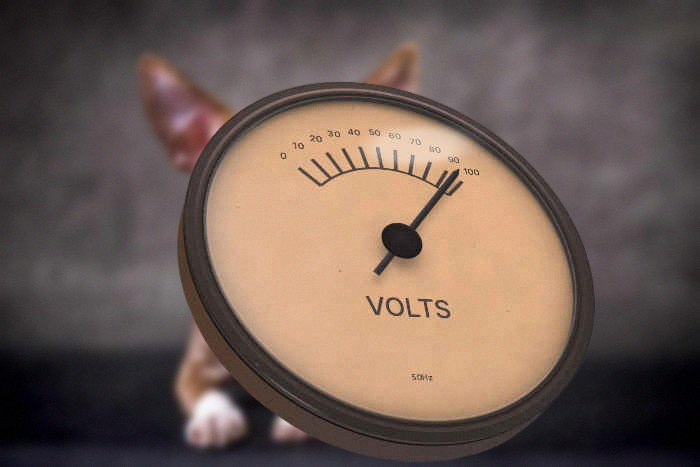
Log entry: 95 V
